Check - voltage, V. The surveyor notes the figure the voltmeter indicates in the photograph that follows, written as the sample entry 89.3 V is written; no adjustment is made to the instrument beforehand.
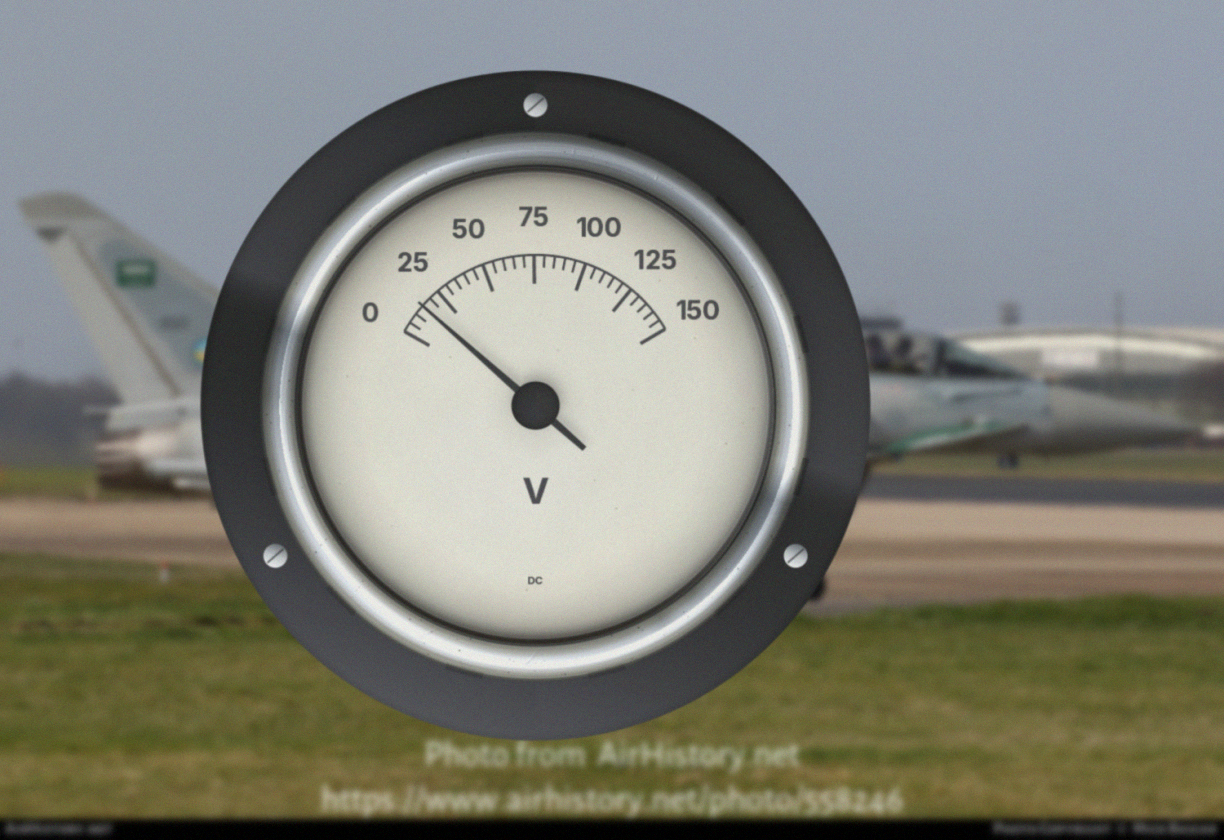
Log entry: 15 V
